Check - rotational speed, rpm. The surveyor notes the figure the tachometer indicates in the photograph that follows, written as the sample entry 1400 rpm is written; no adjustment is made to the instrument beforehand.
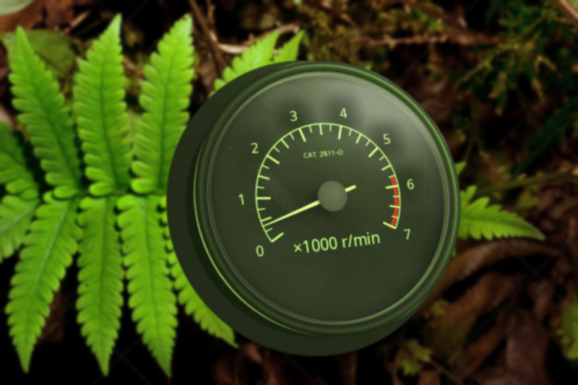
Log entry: 375 rpm
